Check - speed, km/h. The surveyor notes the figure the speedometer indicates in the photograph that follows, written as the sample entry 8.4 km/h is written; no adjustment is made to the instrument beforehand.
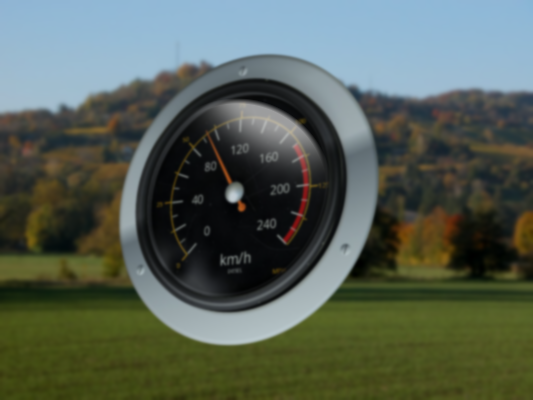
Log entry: 95 km/h
